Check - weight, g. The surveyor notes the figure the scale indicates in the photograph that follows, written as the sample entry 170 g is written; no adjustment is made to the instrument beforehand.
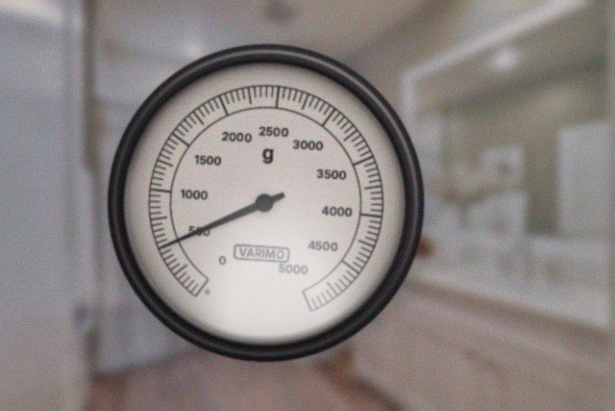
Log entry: 500 g
